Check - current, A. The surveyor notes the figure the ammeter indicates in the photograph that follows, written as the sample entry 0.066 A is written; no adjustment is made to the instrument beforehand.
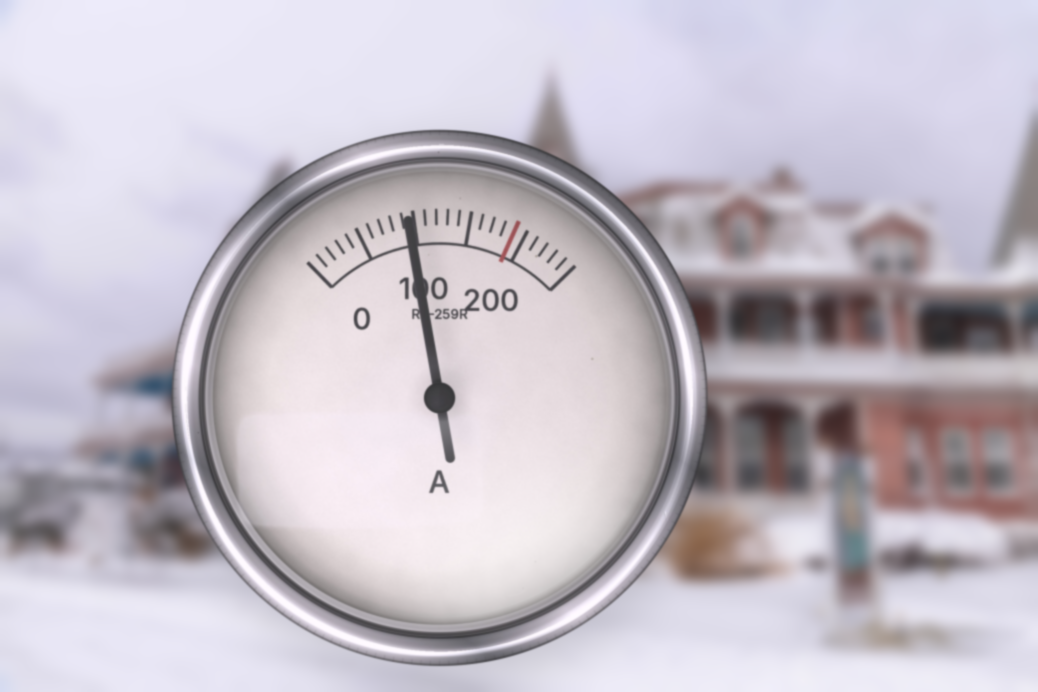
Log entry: 95 A
